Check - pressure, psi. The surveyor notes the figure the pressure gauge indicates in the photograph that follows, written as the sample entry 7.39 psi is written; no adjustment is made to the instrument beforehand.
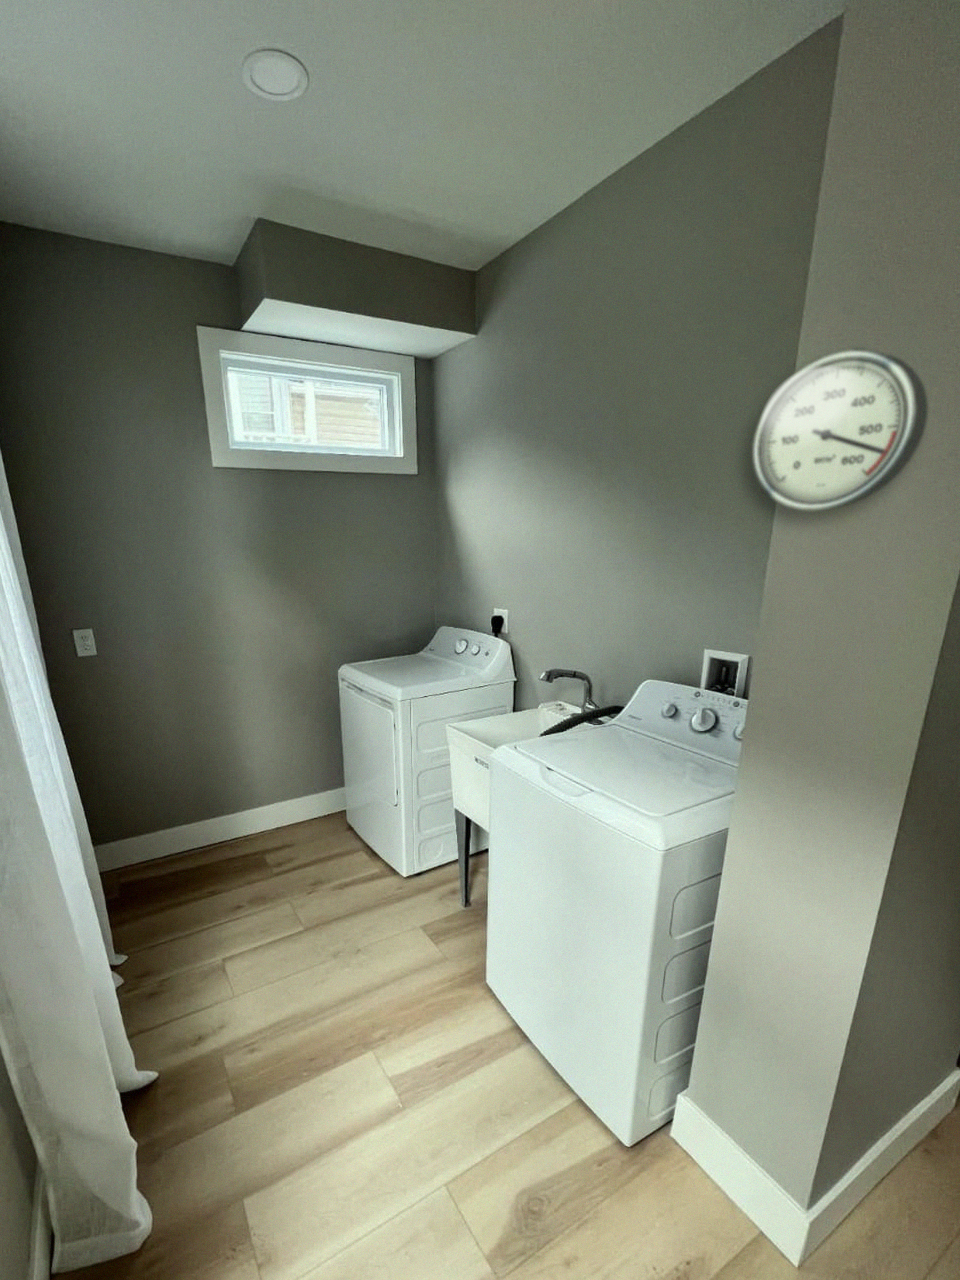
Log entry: 550 psi
